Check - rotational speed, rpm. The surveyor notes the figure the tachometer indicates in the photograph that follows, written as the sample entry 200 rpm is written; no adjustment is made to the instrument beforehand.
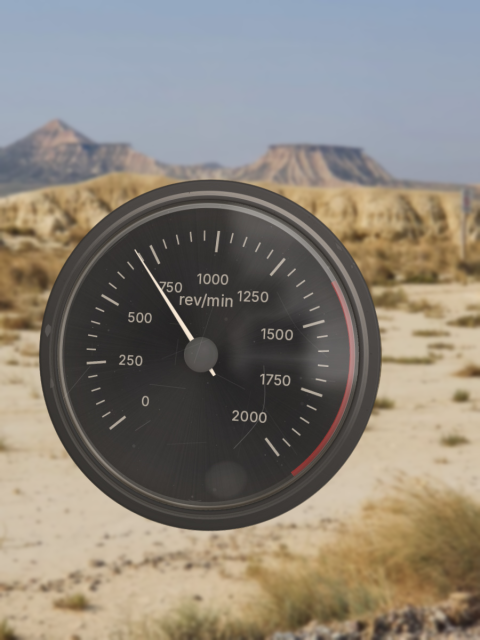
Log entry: 700 rpm
